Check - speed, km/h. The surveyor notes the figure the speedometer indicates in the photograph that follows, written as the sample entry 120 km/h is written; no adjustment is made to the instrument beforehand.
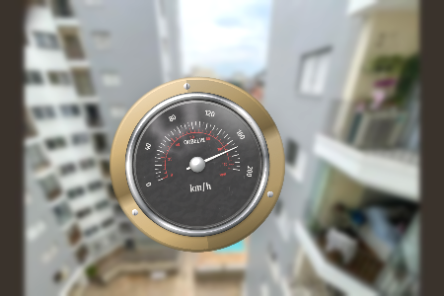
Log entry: 170 km/h
